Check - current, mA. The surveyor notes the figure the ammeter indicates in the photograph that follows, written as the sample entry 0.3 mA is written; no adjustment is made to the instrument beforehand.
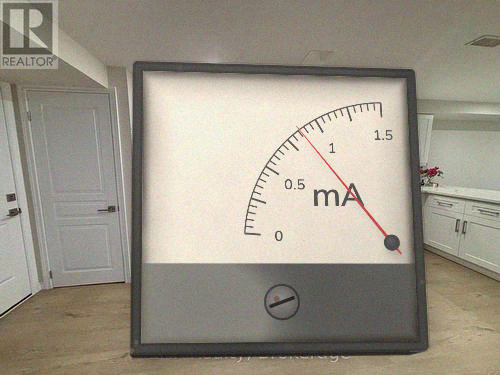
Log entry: 0.85 mA
